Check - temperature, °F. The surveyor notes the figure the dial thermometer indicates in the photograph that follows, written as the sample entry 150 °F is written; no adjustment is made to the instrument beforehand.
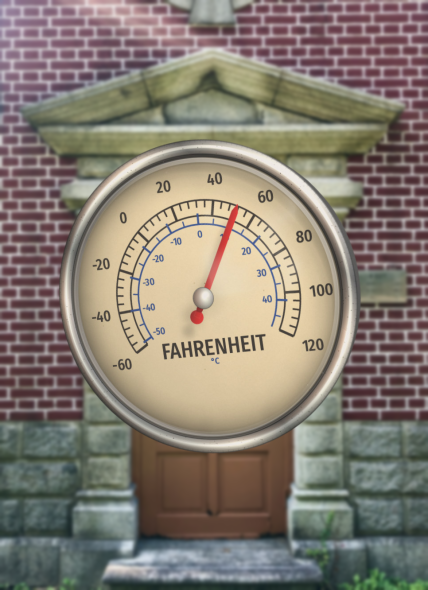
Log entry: 52 °F
